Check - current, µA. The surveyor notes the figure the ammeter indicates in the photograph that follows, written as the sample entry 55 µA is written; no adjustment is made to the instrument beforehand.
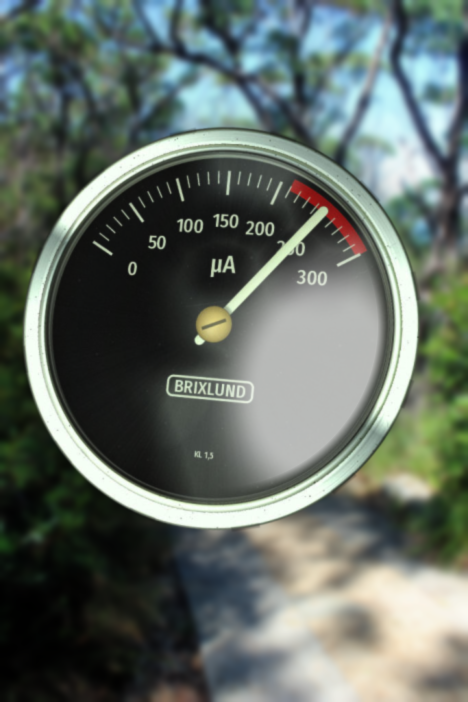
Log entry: 250 µA
